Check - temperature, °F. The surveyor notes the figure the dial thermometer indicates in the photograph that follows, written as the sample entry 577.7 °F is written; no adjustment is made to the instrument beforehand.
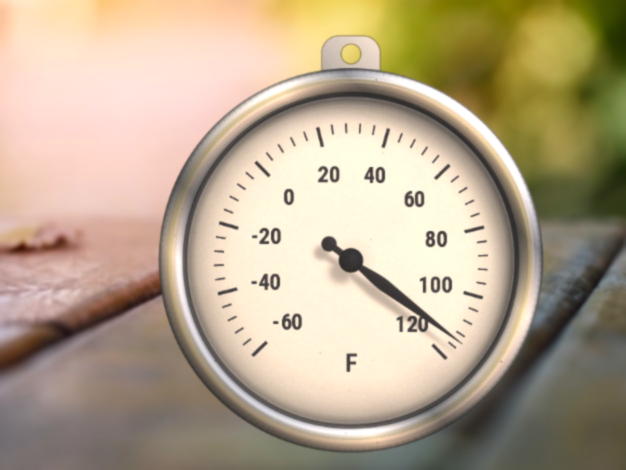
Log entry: 114 °F
